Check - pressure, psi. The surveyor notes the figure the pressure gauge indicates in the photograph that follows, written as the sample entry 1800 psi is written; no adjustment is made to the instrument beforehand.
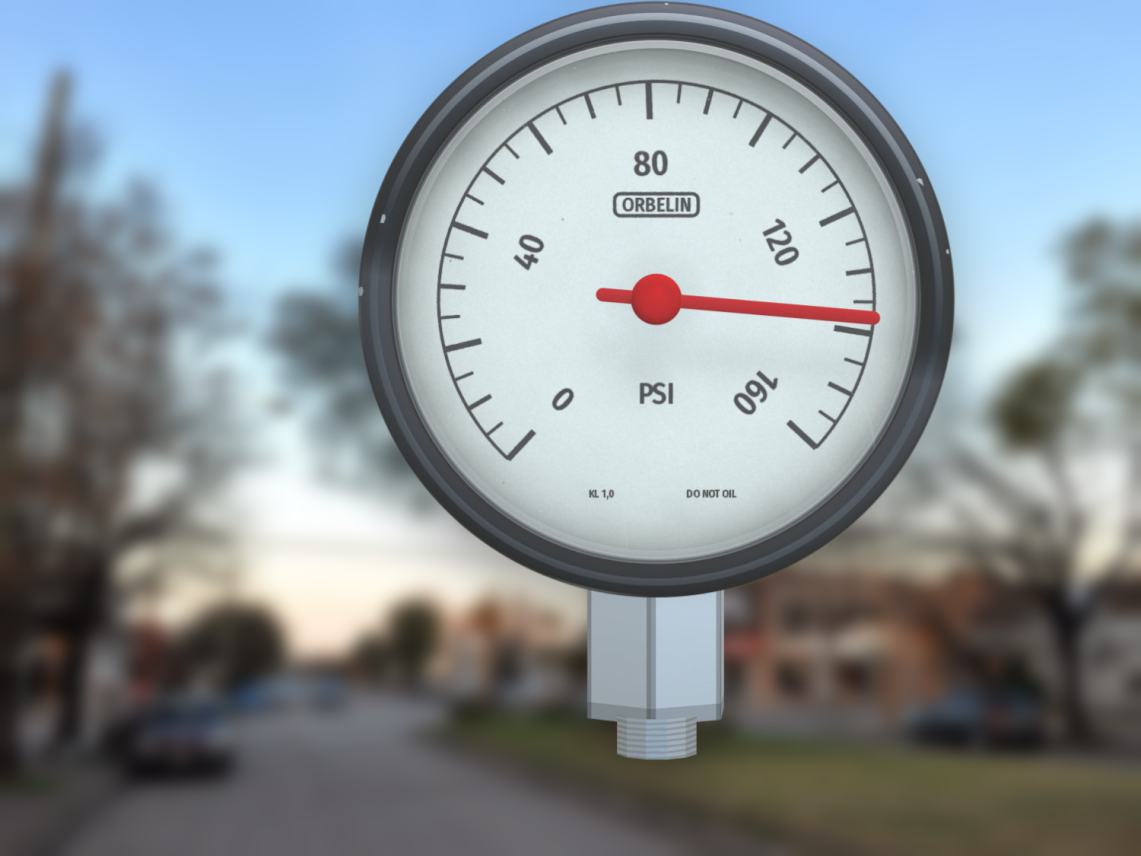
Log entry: 137.5 psi
